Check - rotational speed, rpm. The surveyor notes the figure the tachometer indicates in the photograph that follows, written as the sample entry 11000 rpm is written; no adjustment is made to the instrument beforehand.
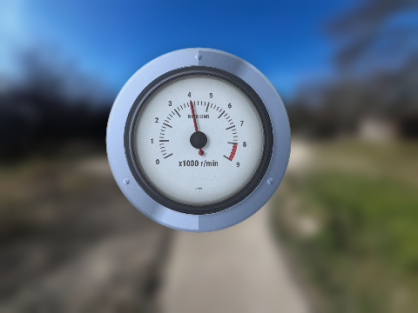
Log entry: 4000 rpm
